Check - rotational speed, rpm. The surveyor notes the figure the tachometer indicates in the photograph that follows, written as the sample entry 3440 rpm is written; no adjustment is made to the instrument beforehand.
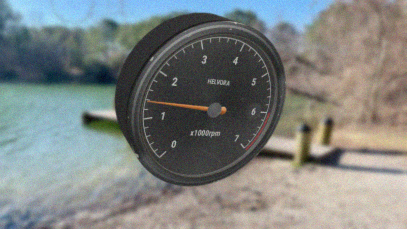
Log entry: 1400 rpm
